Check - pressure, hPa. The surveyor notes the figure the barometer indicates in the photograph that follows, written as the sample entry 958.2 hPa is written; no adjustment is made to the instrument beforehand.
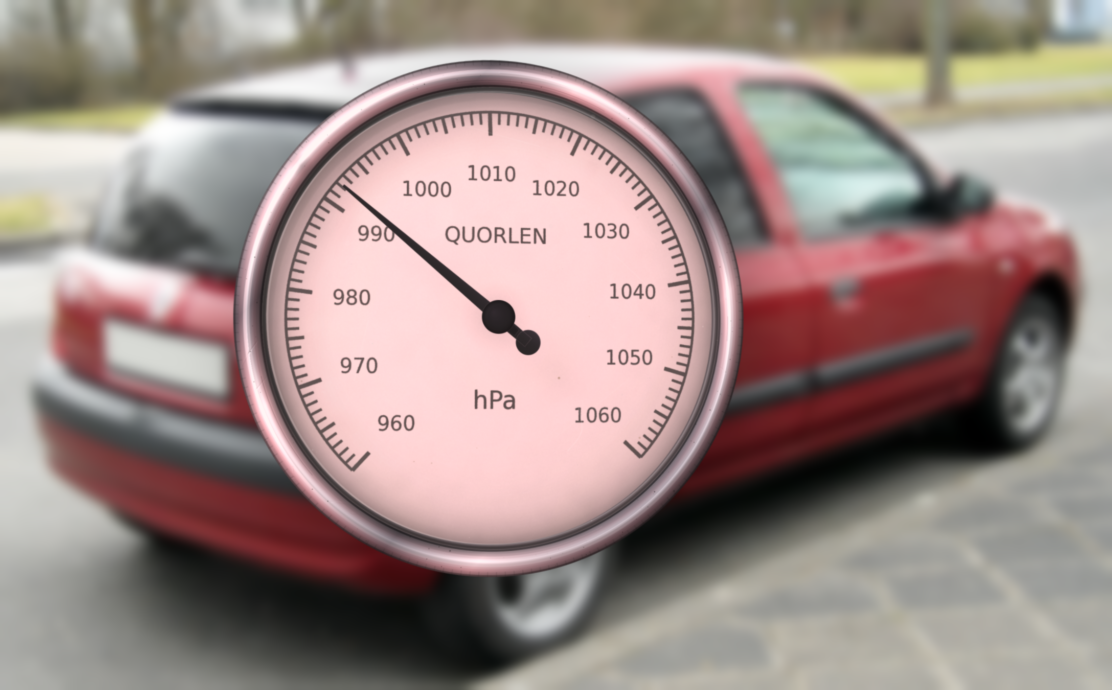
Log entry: 992 hPa
